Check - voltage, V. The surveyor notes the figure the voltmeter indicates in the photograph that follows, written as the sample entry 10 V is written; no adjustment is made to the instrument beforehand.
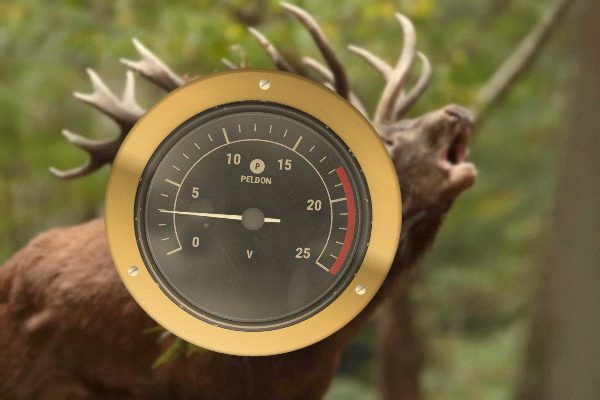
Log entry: 3 V
